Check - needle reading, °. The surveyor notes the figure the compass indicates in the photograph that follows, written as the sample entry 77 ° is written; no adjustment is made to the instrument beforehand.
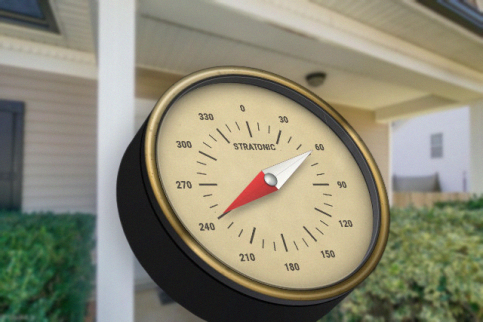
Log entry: 240 °
